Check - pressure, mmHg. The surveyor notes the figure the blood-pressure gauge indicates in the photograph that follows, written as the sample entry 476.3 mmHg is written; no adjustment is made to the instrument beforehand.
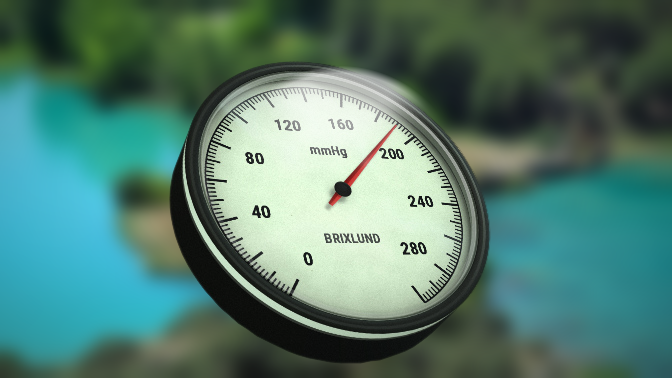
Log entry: 190 mmHg
